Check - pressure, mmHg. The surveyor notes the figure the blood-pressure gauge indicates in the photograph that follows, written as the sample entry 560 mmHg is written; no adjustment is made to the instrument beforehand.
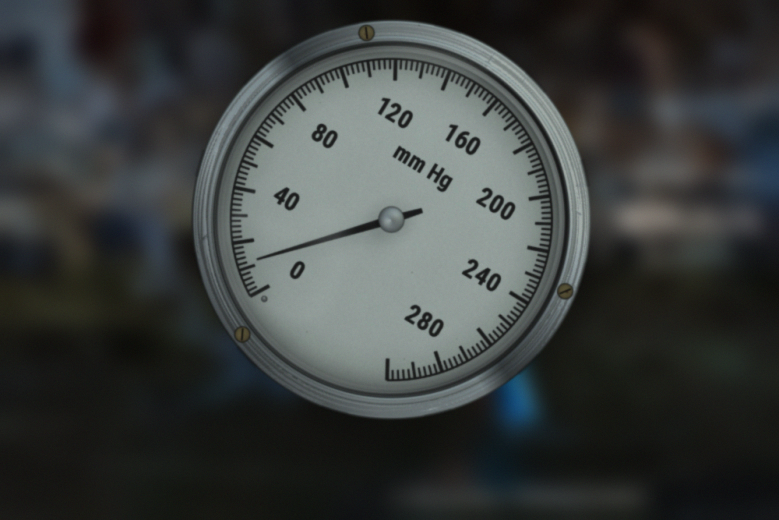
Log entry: 12 mmHg
